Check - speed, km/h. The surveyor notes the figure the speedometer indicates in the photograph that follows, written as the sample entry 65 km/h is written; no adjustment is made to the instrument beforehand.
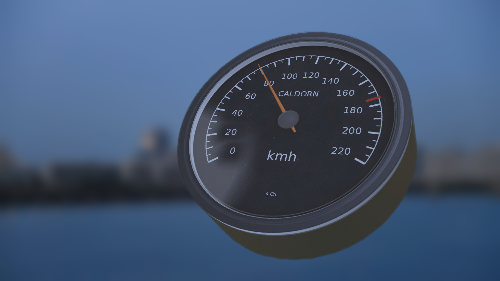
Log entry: 80 km/h
